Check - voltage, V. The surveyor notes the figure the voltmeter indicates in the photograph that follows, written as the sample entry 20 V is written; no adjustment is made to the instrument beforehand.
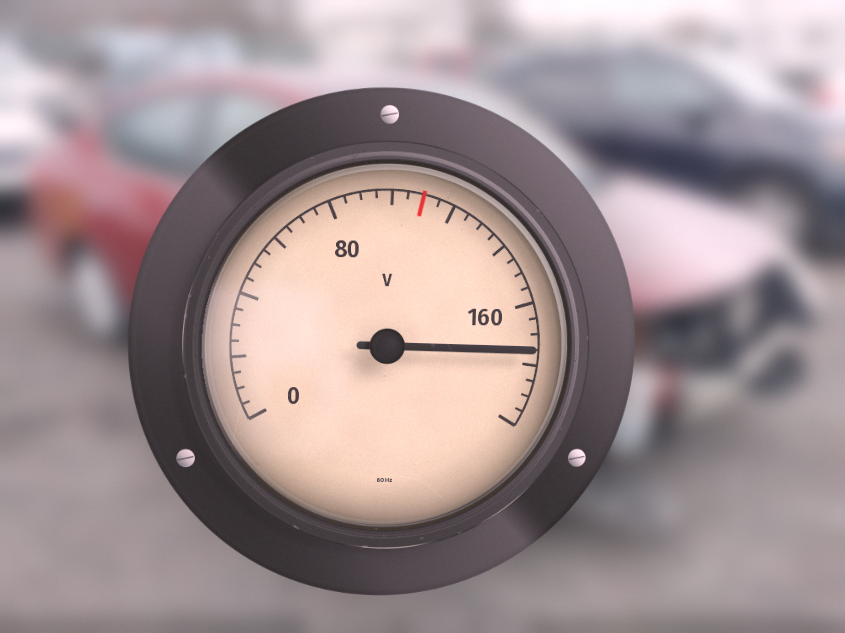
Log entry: 175 V
